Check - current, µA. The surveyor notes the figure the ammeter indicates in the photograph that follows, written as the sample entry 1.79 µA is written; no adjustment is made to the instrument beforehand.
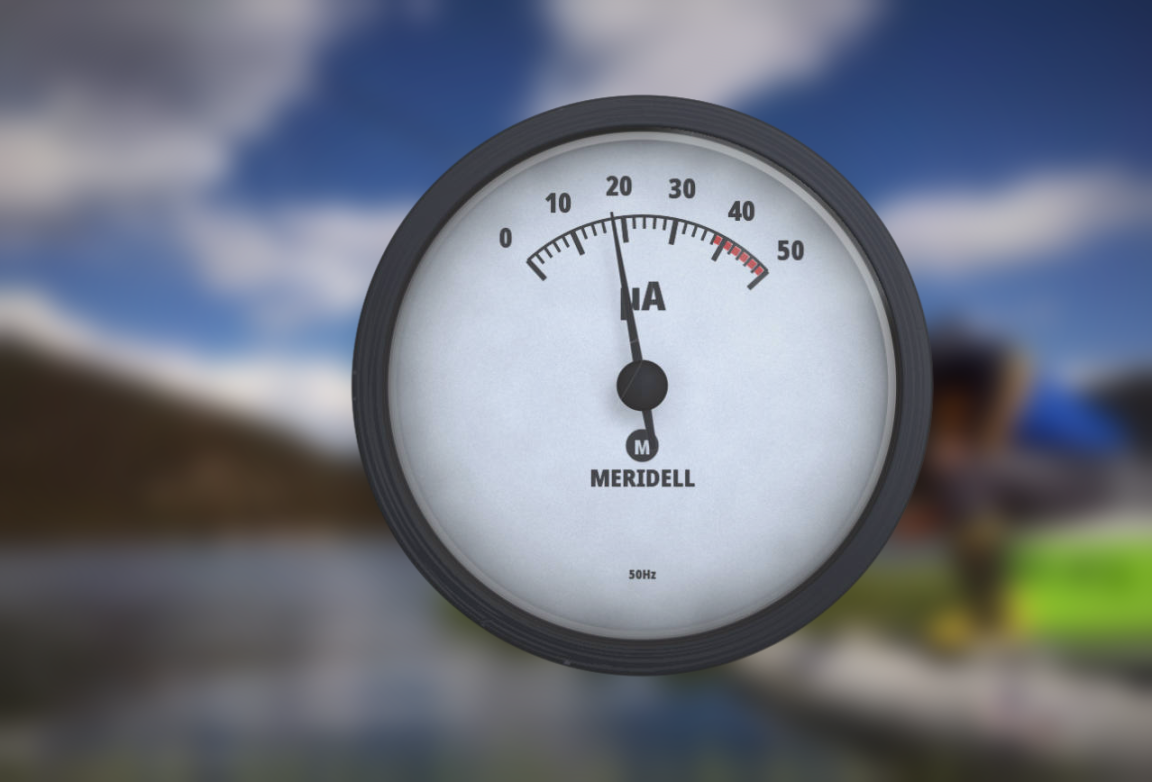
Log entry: 18 µA
